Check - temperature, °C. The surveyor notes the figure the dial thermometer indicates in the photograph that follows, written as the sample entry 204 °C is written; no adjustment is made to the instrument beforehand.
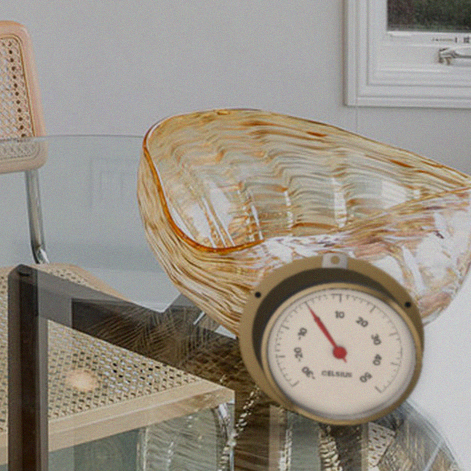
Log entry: 0 °C
